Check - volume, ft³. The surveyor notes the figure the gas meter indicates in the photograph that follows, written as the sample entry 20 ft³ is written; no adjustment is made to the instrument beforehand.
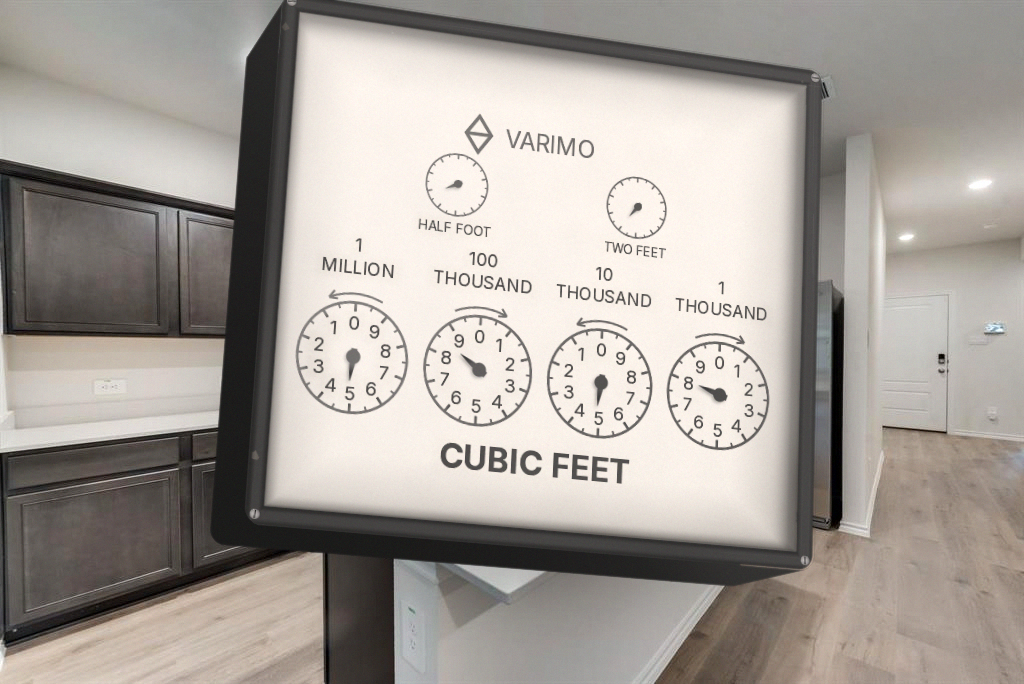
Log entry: 484800 ft³
